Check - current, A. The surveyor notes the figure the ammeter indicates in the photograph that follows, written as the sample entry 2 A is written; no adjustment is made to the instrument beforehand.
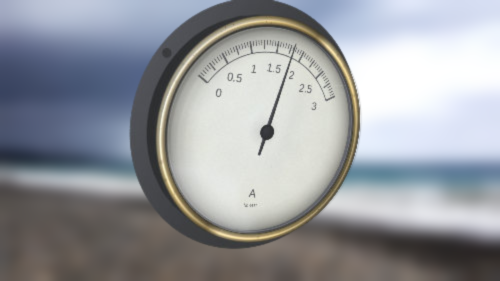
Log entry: 1.75 A
